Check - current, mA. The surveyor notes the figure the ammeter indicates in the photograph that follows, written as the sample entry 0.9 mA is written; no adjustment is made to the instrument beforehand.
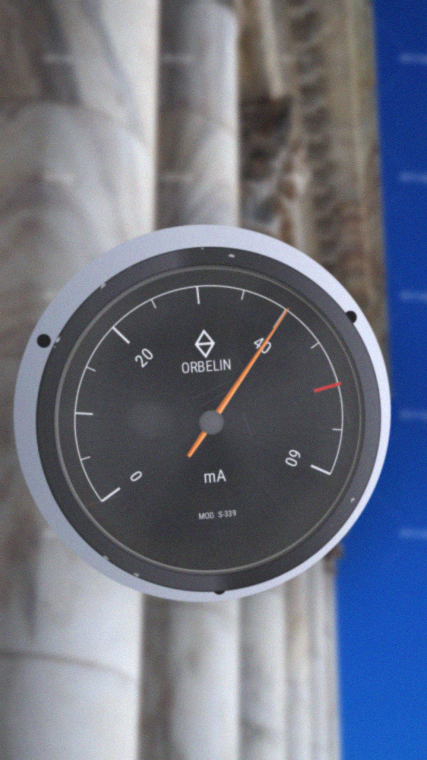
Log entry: 40 mA
